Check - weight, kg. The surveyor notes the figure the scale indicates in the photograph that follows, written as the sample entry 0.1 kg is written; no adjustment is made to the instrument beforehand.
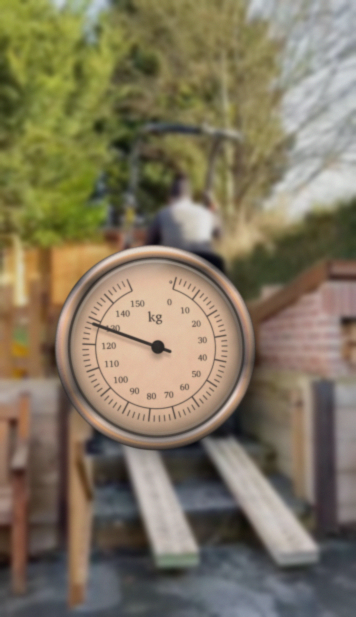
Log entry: 128 kg
